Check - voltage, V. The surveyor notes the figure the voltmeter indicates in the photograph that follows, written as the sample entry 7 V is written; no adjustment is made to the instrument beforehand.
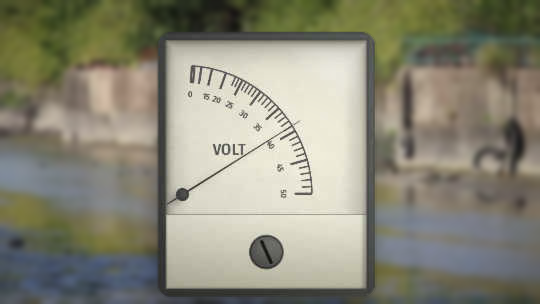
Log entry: 39 V
